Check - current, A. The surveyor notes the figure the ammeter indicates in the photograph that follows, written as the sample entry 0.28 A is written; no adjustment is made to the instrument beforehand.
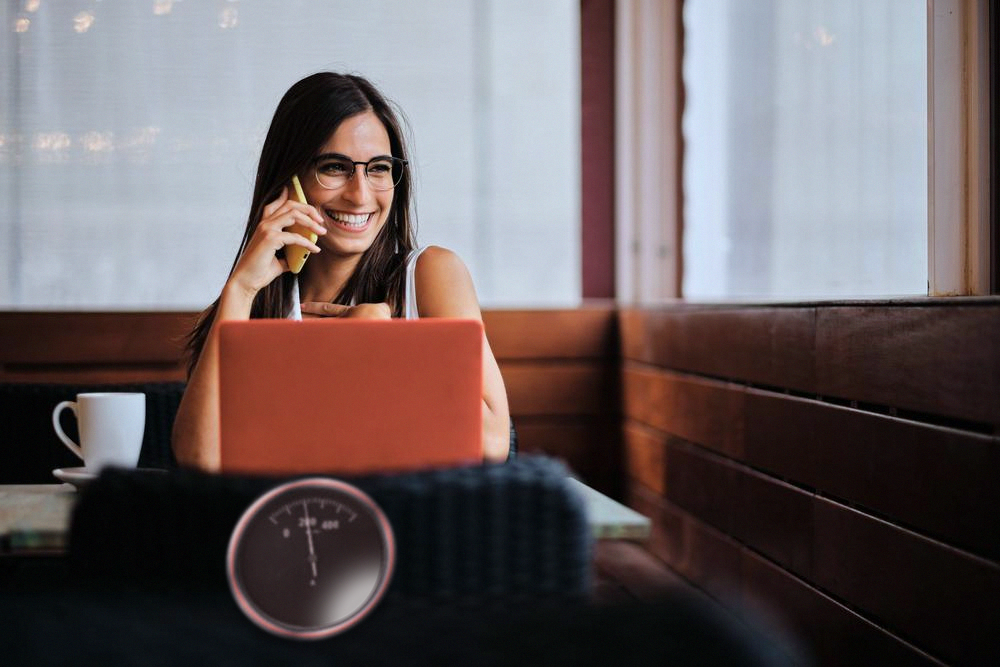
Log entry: 200 A
